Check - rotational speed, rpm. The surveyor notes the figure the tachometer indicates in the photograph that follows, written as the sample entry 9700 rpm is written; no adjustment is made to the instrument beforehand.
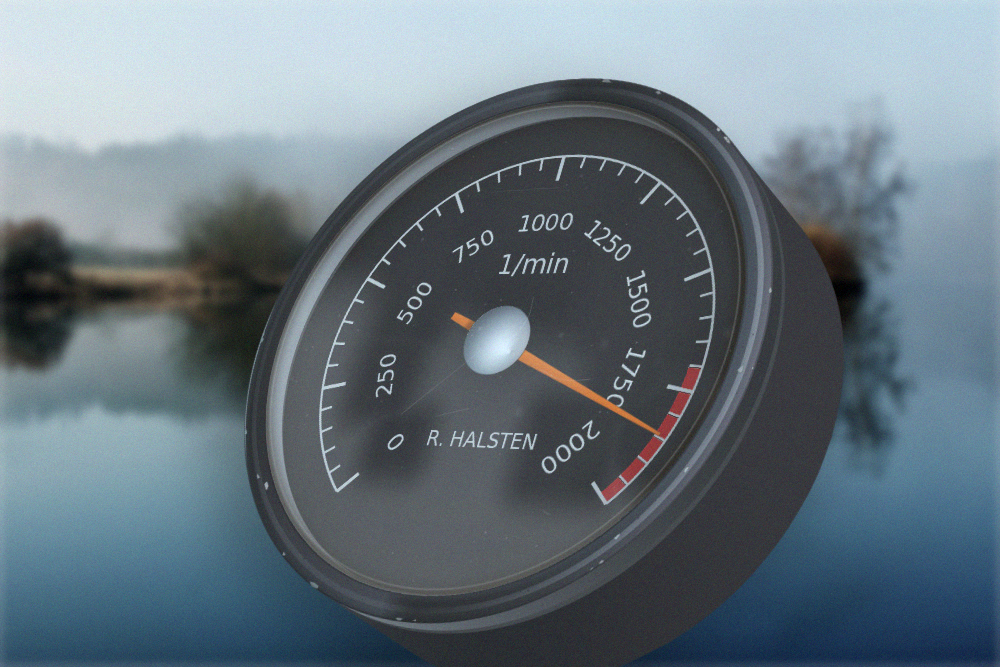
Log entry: 1850 rpm
